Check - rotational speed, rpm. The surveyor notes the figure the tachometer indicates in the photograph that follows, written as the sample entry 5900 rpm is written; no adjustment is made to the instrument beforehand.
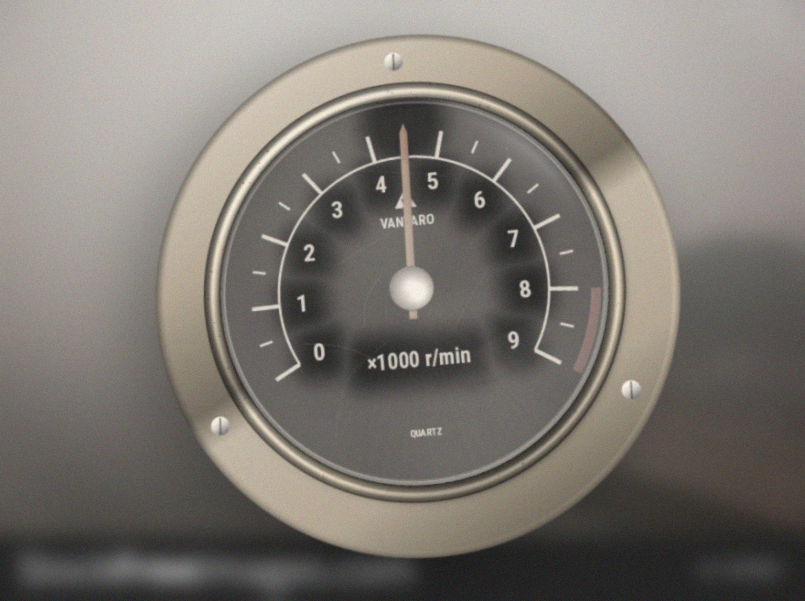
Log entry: 4500 rpm
